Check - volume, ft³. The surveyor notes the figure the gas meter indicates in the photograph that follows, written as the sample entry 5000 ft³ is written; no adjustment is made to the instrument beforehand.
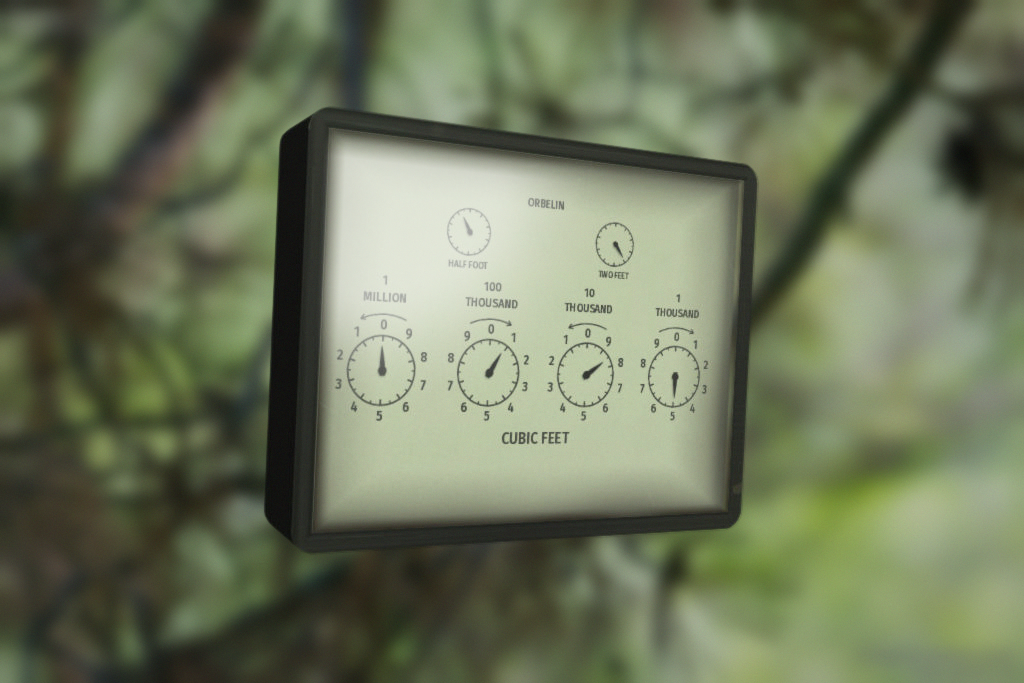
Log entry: 8500 ft³
